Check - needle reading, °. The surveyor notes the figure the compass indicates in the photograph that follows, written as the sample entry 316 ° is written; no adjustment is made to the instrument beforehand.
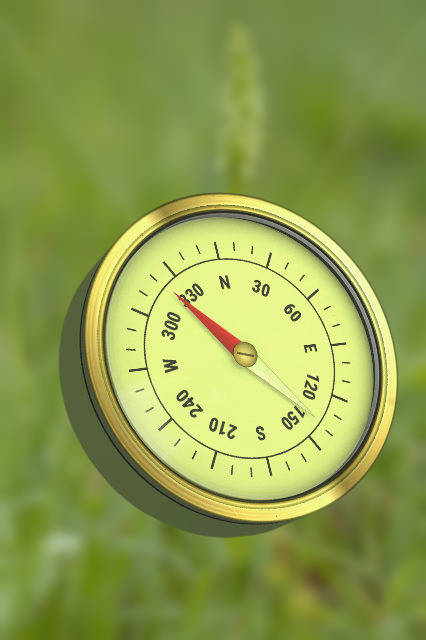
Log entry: 320 °
